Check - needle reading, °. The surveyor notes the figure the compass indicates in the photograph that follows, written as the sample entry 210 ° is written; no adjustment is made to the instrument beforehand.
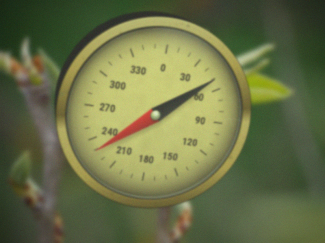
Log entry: 230 °
